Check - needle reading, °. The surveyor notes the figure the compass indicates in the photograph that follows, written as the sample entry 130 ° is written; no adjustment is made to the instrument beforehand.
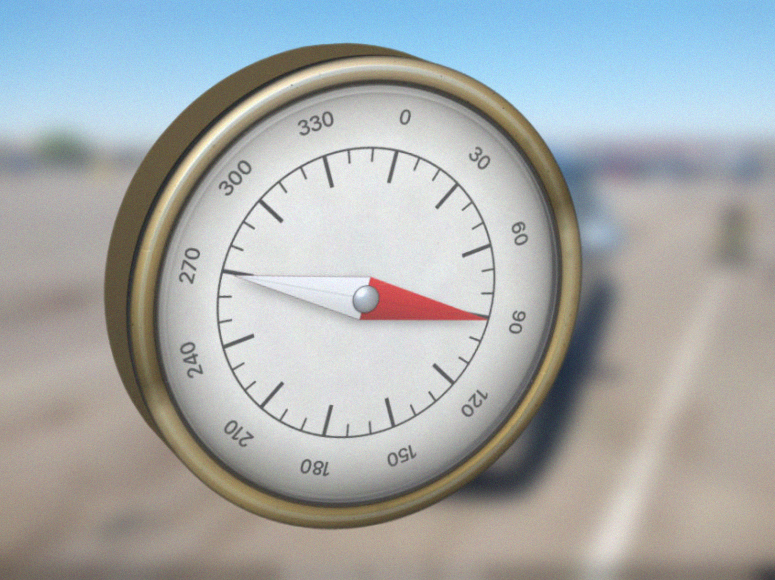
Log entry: 90 °
